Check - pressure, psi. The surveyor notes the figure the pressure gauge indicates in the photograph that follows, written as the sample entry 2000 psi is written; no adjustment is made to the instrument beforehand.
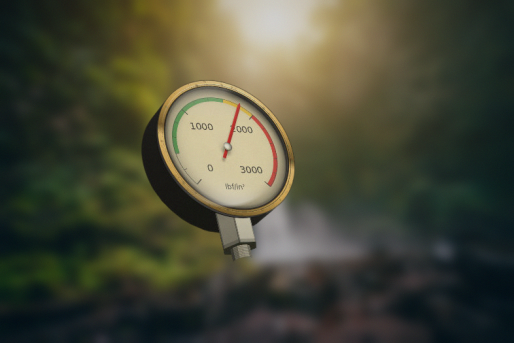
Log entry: 1800 psi
